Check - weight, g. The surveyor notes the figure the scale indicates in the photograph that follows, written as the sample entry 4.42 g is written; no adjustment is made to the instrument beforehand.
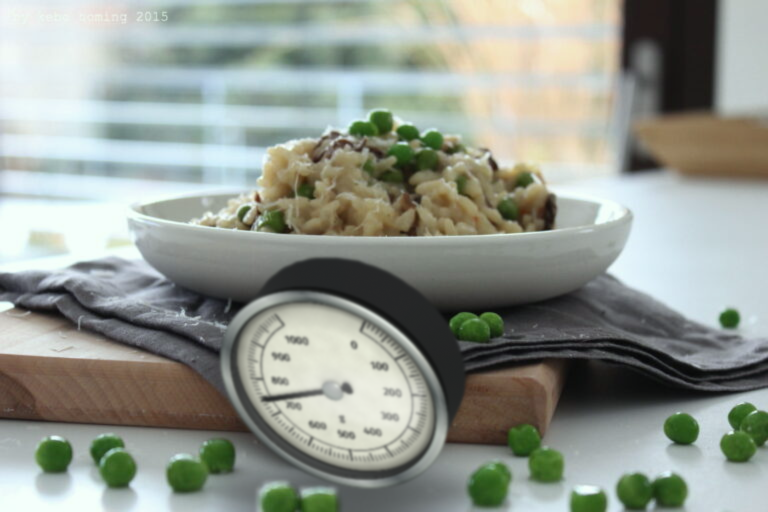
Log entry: 750 g
